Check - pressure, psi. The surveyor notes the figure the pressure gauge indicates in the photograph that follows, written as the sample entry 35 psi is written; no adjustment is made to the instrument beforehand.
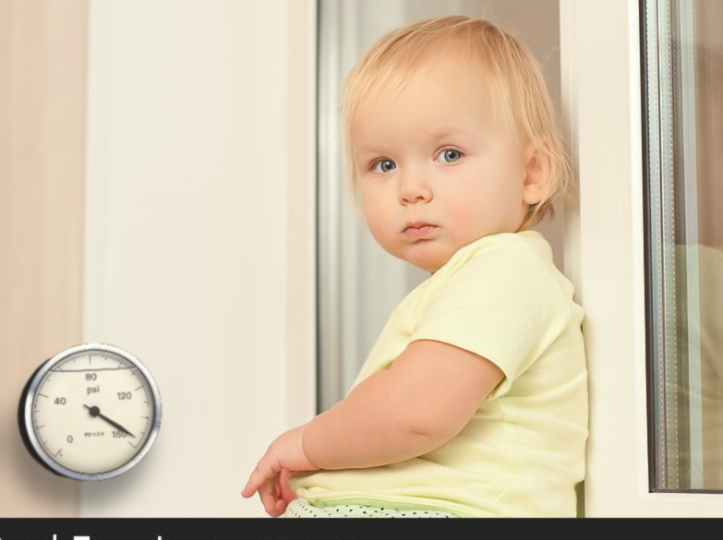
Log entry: 155 psi
